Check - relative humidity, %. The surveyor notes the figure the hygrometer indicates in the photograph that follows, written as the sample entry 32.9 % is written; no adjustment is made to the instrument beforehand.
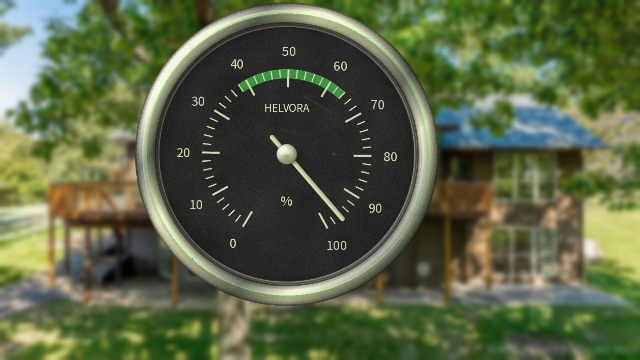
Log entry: 96 %
